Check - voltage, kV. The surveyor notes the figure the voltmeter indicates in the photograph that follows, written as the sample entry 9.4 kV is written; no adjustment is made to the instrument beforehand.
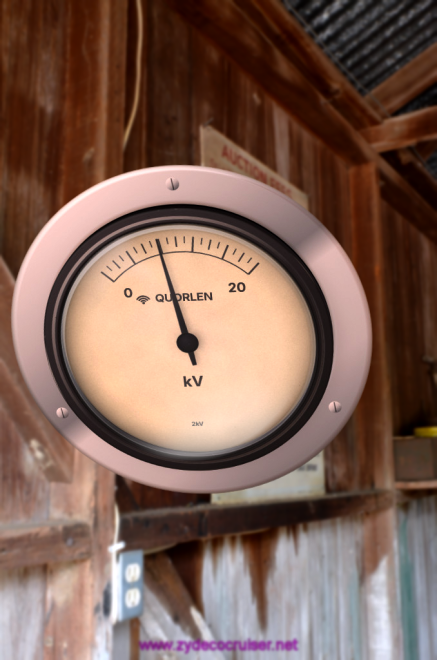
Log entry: 8 kV
